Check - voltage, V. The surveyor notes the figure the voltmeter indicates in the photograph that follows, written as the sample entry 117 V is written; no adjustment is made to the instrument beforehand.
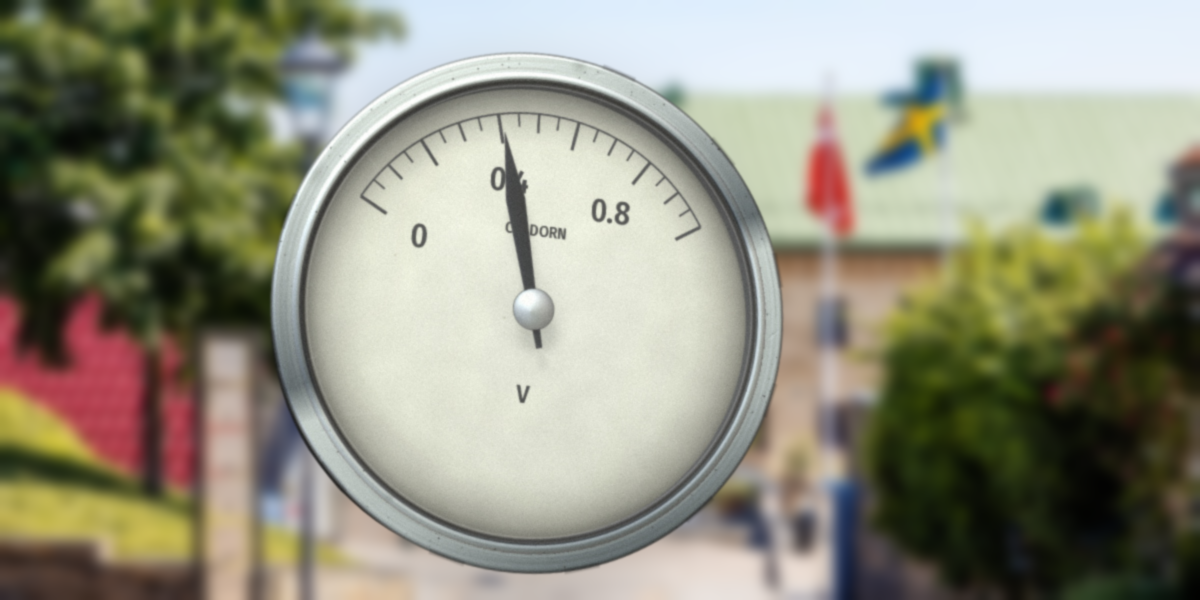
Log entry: 0.4 V
